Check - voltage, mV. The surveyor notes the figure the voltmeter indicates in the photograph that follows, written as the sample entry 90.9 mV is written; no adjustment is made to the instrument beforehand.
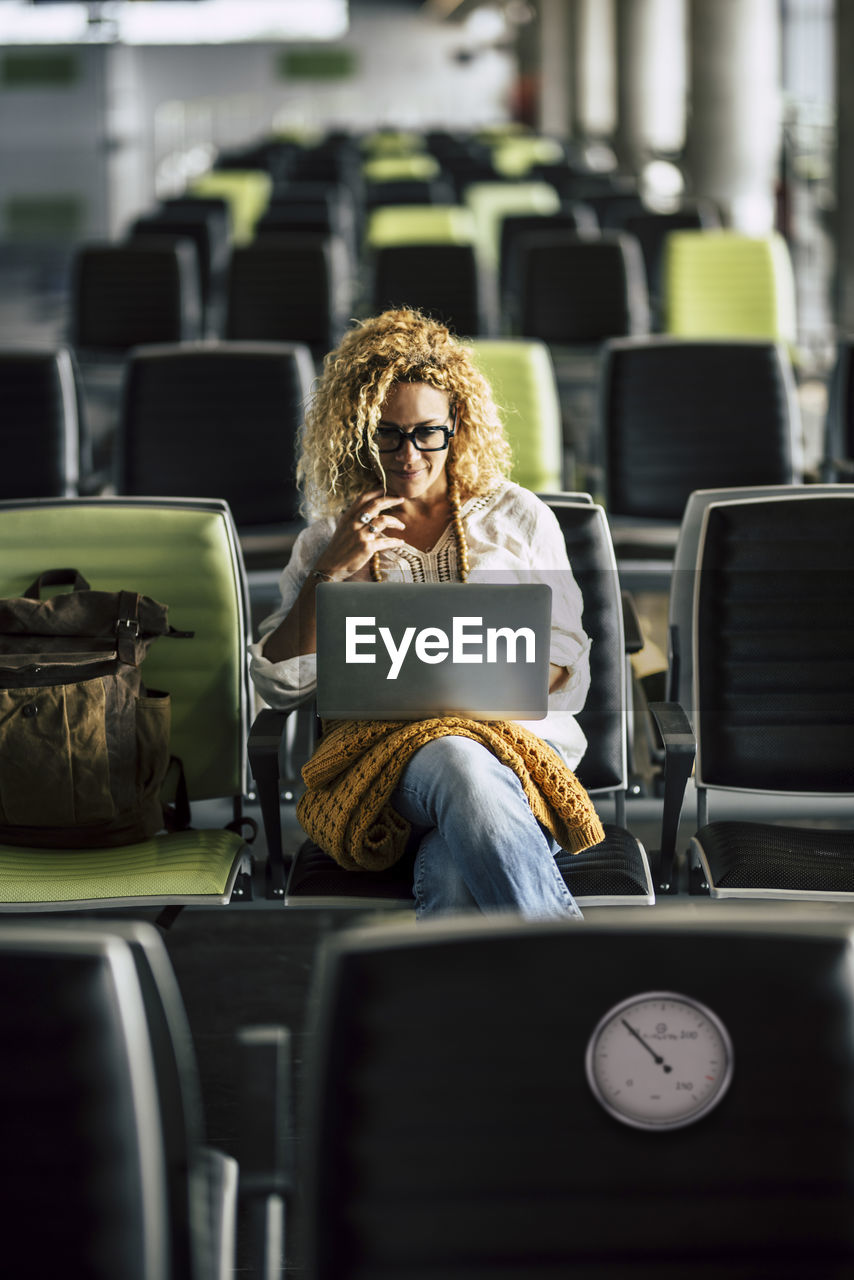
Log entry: 50 mV
